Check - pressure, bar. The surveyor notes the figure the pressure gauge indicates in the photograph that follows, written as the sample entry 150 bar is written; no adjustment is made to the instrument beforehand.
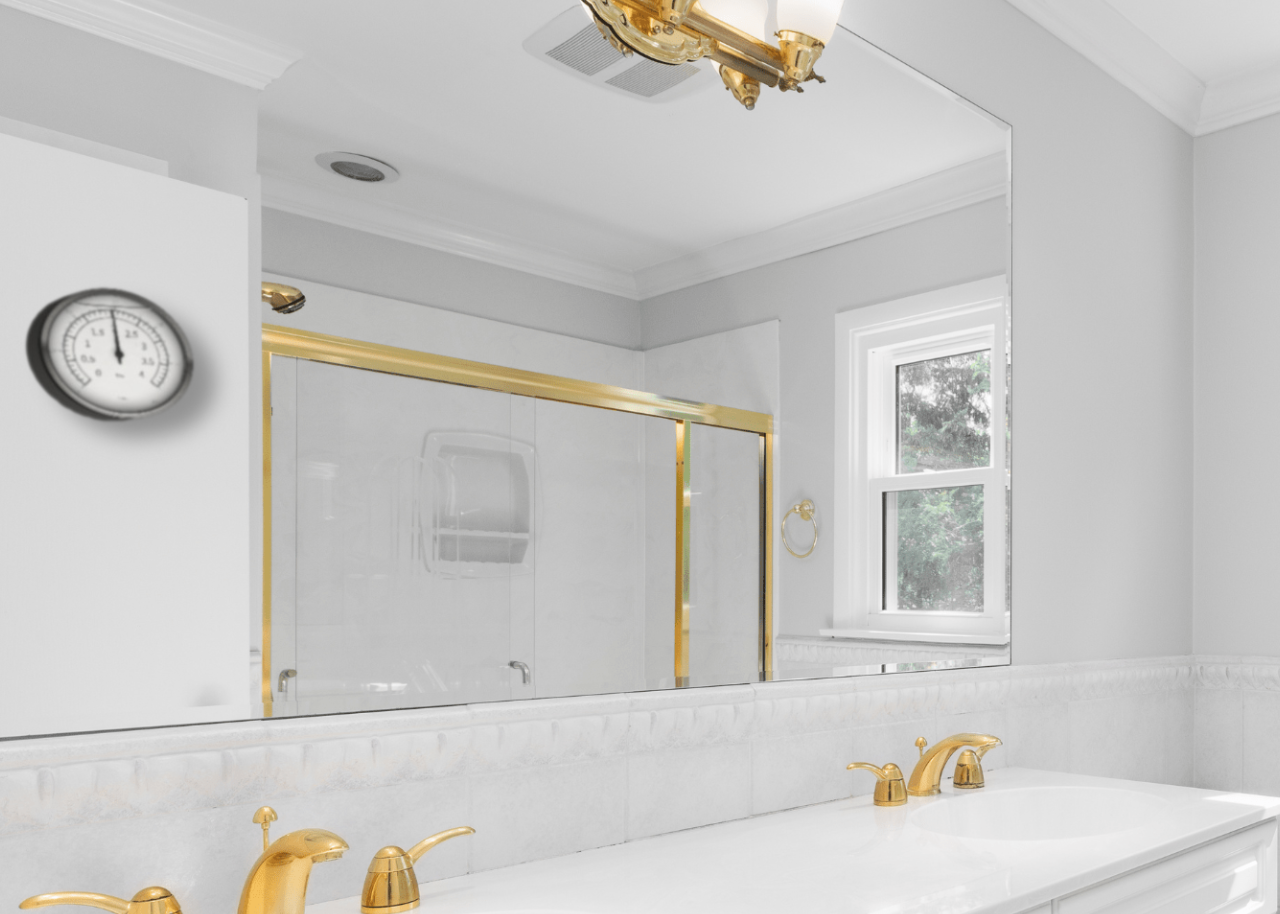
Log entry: 2 bar
